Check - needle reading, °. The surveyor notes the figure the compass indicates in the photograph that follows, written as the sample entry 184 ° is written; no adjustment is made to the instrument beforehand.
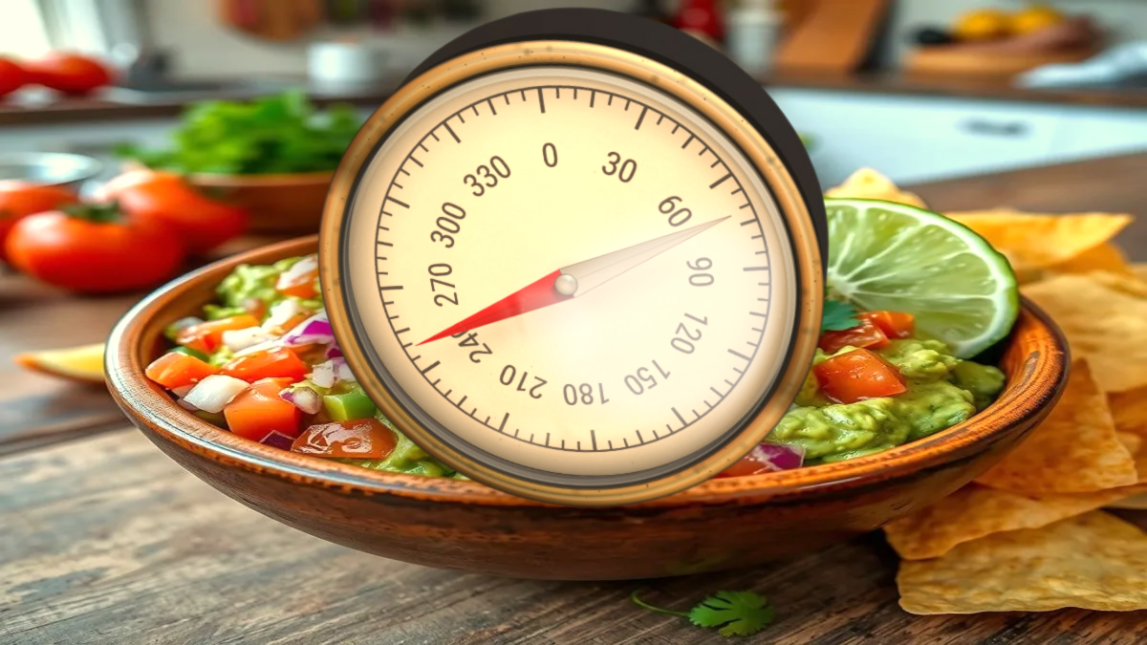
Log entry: 250 °
